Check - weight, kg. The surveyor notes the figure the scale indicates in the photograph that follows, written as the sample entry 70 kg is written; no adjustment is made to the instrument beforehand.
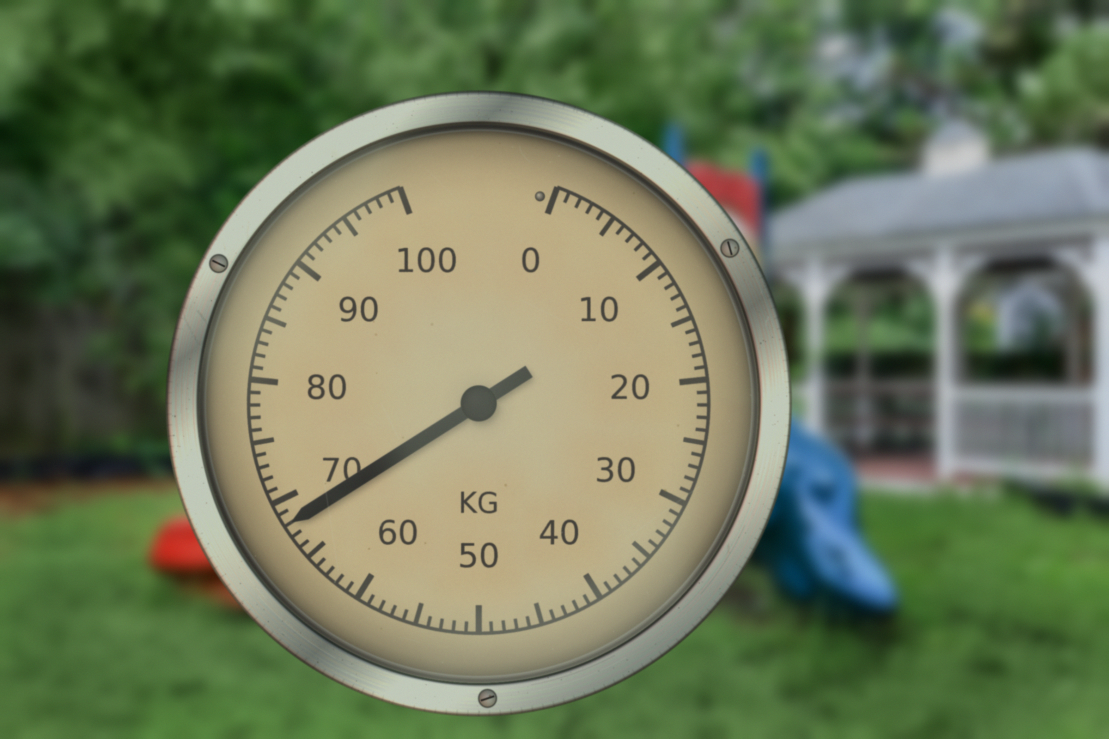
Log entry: 68 kg
